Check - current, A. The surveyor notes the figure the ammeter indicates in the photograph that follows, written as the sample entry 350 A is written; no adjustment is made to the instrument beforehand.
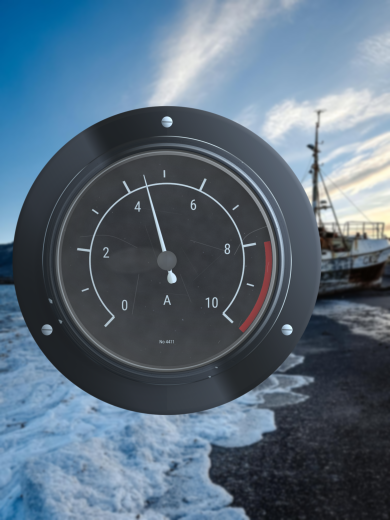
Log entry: 4.5 A
